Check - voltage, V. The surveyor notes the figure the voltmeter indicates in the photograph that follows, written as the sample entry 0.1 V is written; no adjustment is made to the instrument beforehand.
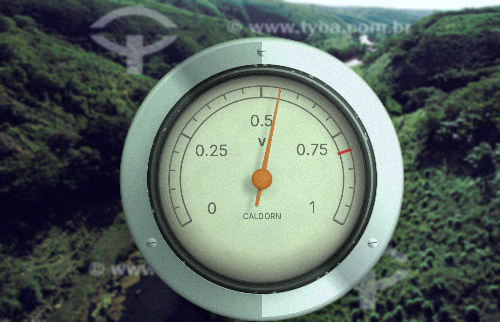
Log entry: 0.55 V
